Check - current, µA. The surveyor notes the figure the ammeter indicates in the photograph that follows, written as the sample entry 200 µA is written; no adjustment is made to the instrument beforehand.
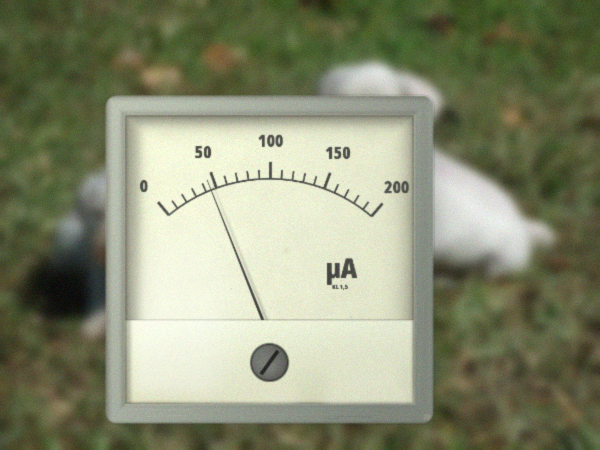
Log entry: 45 µA
